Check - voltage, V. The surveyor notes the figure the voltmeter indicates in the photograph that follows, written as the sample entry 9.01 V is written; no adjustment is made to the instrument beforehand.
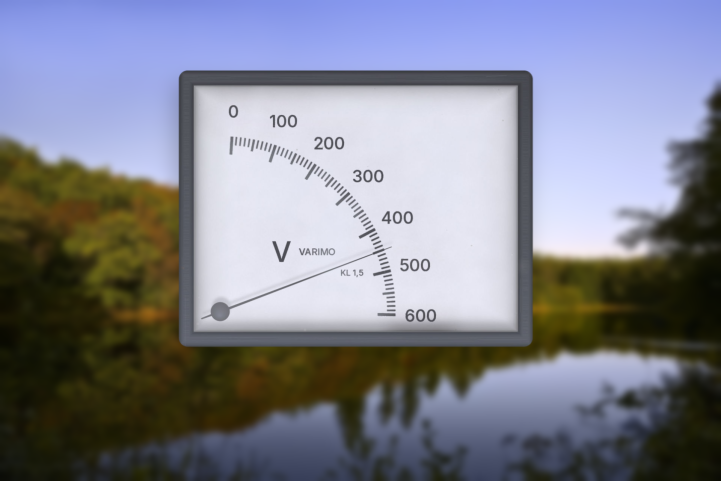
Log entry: 450 V
